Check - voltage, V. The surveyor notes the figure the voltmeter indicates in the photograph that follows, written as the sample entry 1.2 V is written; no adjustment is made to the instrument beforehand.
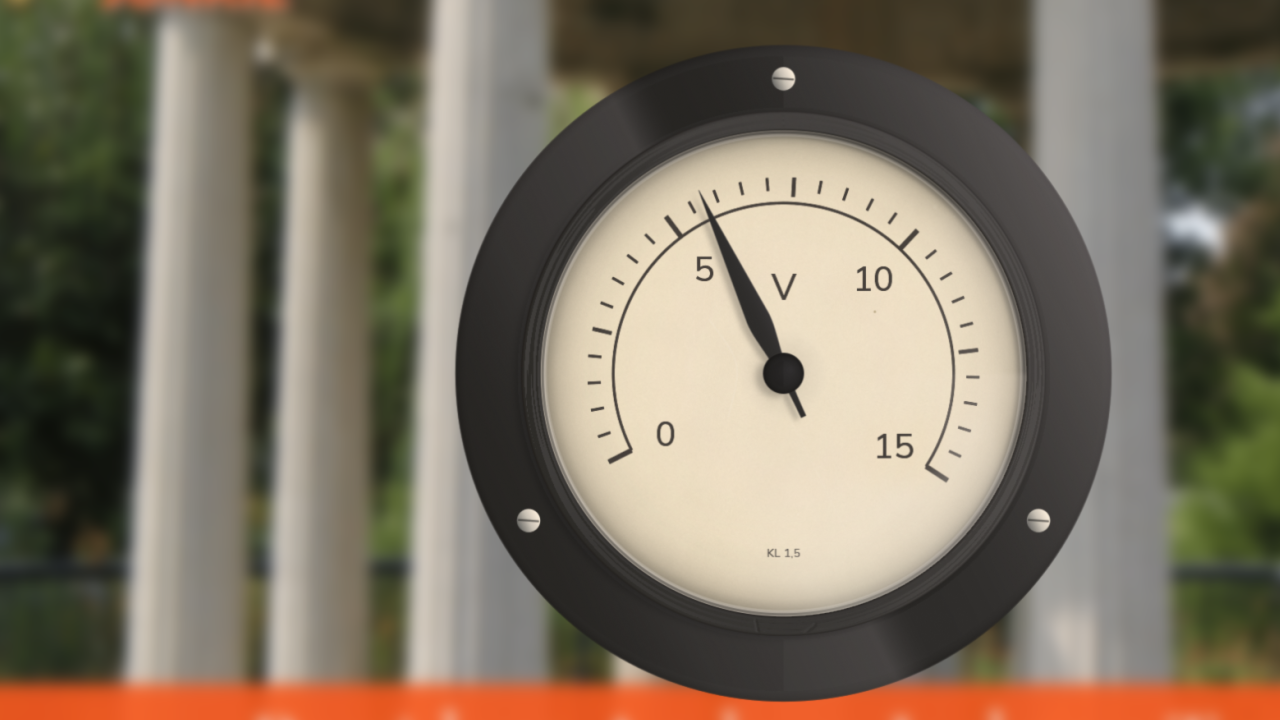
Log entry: 5.75 V
